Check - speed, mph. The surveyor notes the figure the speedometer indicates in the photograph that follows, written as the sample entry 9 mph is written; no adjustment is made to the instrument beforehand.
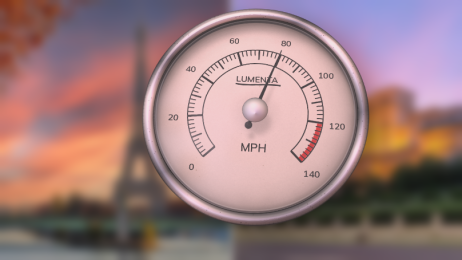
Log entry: 80 mph
